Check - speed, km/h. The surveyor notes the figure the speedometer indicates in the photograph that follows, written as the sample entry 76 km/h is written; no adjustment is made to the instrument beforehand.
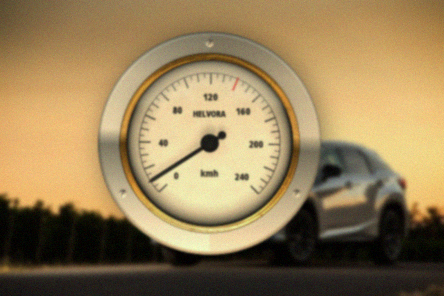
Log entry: 10 km/h
